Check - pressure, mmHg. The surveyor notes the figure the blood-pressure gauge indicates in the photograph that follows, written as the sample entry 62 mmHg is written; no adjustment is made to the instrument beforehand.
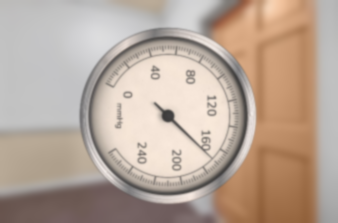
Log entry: 170 mmHg
